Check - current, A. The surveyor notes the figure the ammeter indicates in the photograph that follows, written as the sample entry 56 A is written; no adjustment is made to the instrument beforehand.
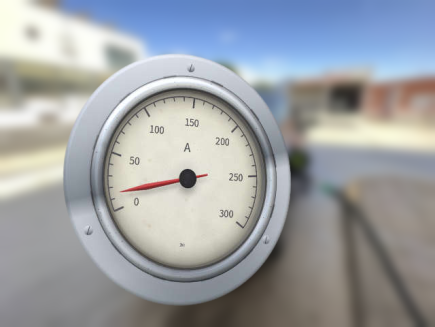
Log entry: 15 A
